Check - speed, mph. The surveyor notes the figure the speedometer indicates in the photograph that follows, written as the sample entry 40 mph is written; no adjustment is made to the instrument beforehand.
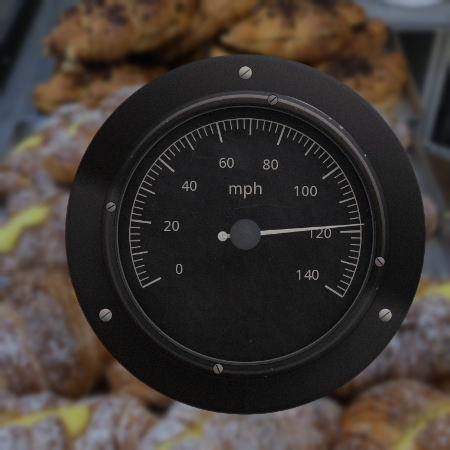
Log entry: 118 mph
